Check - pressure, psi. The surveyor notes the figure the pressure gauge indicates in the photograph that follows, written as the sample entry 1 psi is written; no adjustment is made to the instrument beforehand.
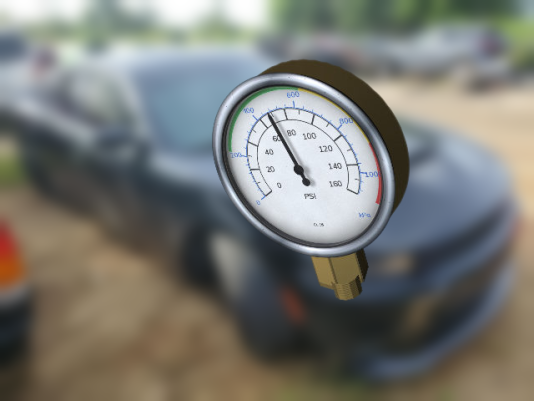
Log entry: 70 psi
